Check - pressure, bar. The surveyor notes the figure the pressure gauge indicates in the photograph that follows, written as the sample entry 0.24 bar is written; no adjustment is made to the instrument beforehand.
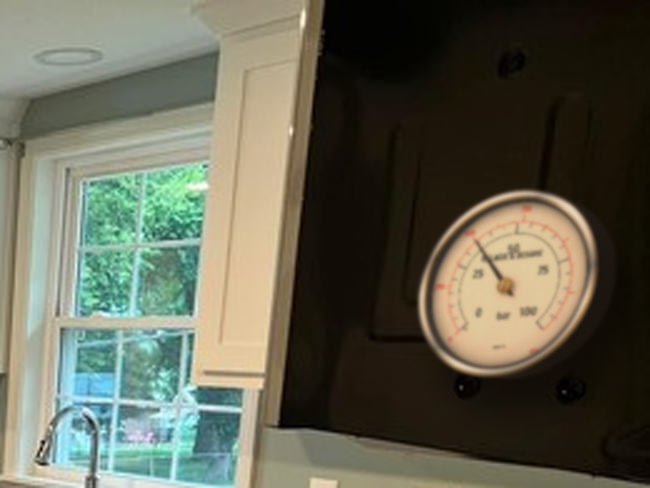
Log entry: 35 bar
